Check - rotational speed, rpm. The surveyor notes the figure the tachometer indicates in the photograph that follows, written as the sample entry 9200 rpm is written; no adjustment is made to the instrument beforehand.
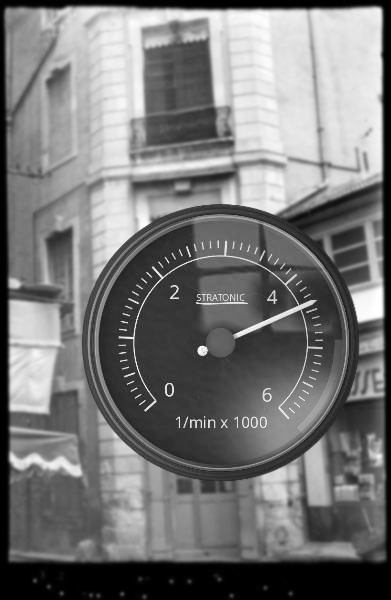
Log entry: 4400 rpm
